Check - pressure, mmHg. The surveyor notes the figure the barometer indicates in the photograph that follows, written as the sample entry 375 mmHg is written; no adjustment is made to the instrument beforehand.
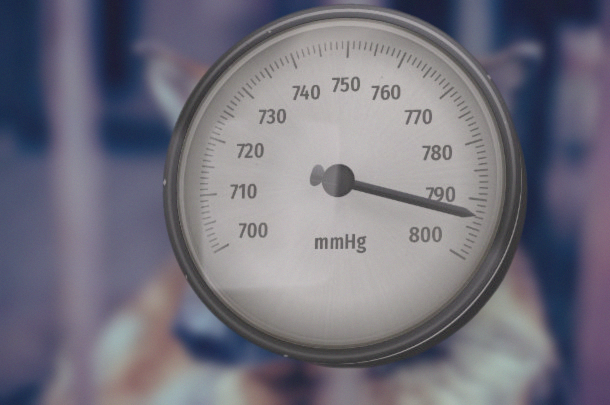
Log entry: 793 mmHg
